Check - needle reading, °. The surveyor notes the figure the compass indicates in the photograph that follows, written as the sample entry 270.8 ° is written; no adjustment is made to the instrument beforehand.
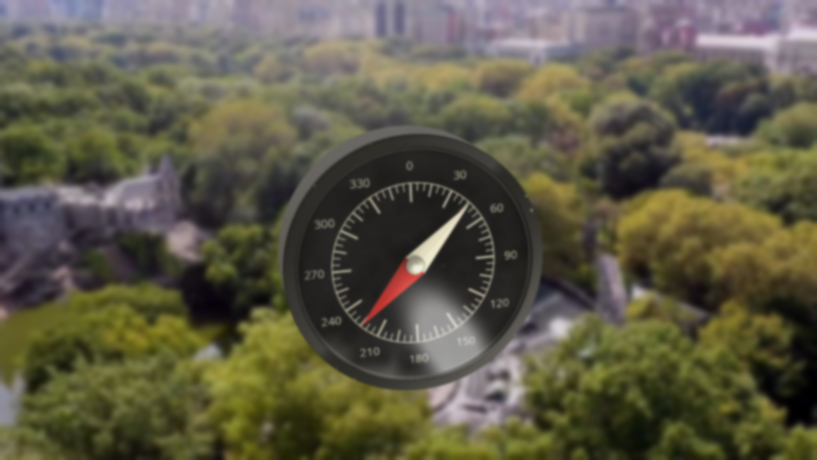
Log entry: 225 °
